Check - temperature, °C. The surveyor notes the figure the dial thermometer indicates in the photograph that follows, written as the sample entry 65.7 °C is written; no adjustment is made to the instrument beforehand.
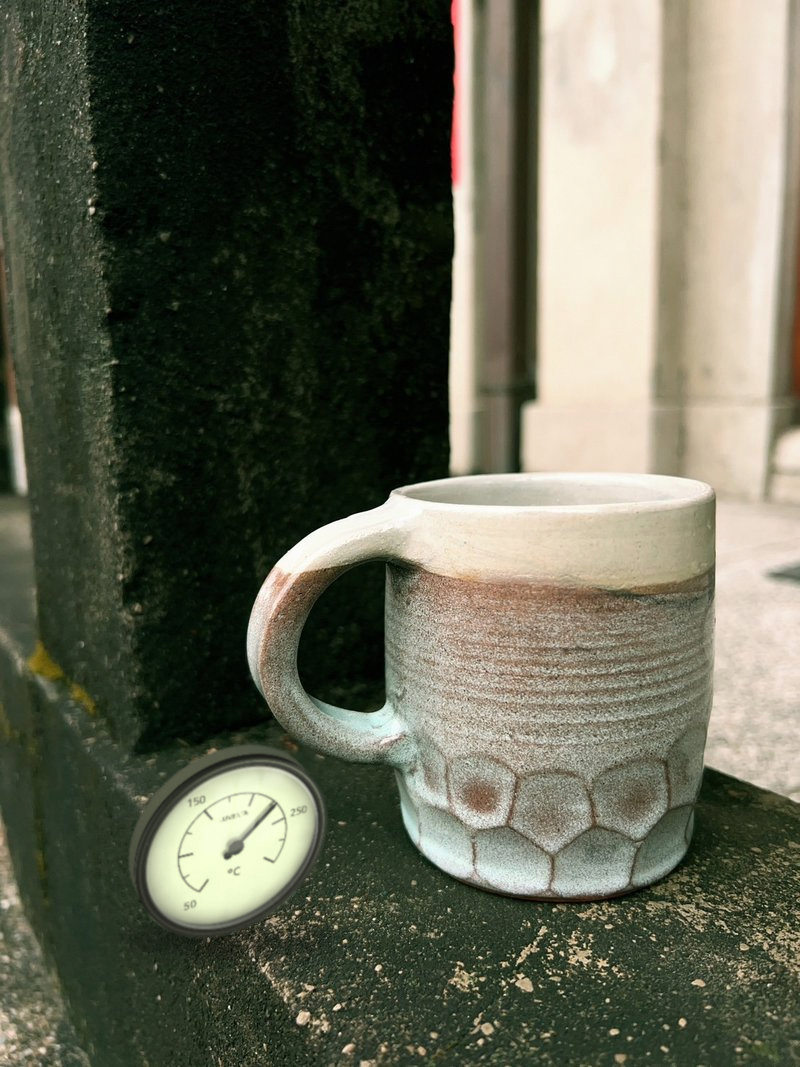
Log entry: 225 °C
